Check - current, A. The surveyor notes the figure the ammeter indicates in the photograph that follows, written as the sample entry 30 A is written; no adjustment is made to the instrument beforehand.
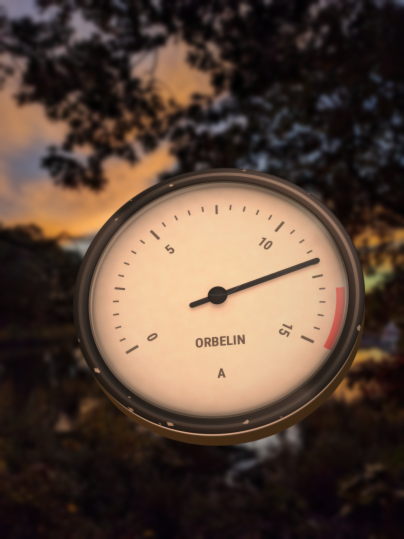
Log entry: 12 A
